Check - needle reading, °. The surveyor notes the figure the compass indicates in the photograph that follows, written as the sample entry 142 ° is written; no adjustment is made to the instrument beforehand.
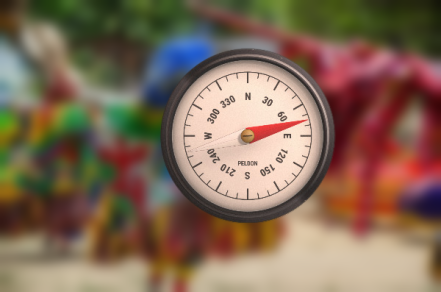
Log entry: 75 °
